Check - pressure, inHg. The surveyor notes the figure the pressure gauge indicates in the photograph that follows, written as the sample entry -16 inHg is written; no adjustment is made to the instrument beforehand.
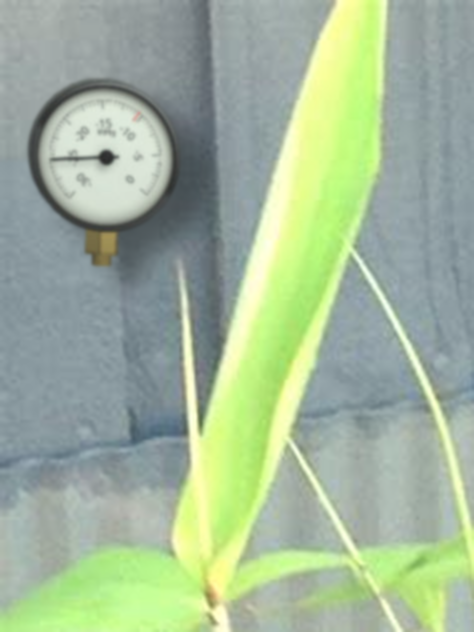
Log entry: -25 inHg
